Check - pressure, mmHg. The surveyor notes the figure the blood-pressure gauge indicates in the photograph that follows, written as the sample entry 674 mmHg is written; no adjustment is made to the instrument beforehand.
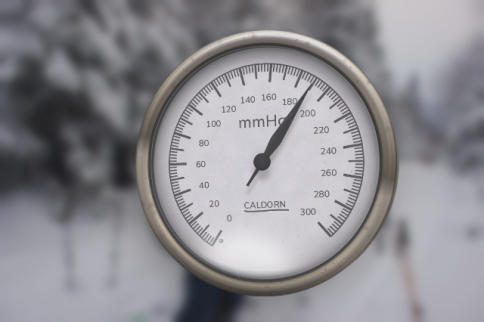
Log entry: 190 mmHg
